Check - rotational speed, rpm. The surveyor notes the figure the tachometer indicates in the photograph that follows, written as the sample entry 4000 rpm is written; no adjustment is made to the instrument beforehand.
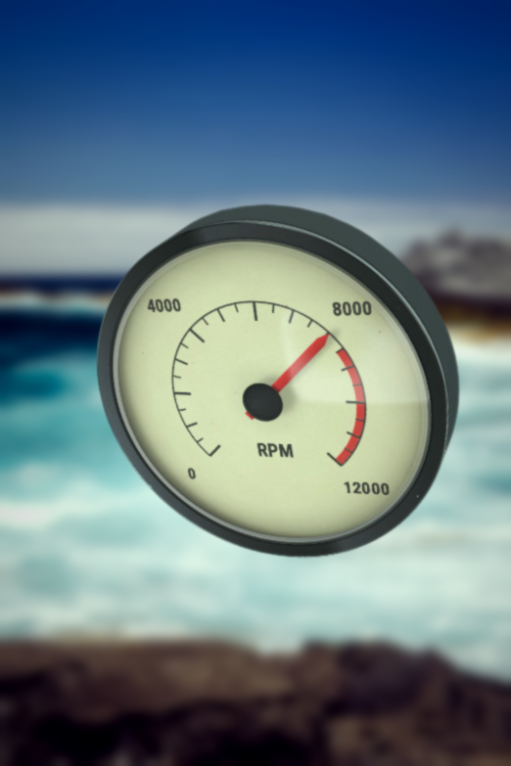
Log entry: 8000 rpm
